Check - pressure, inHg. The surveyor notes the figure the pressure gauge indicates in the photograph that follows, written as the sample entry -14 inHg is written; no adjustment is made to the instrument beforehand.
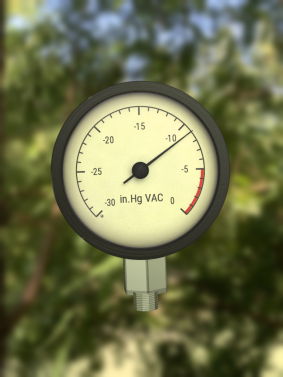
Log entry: -9 inHg
